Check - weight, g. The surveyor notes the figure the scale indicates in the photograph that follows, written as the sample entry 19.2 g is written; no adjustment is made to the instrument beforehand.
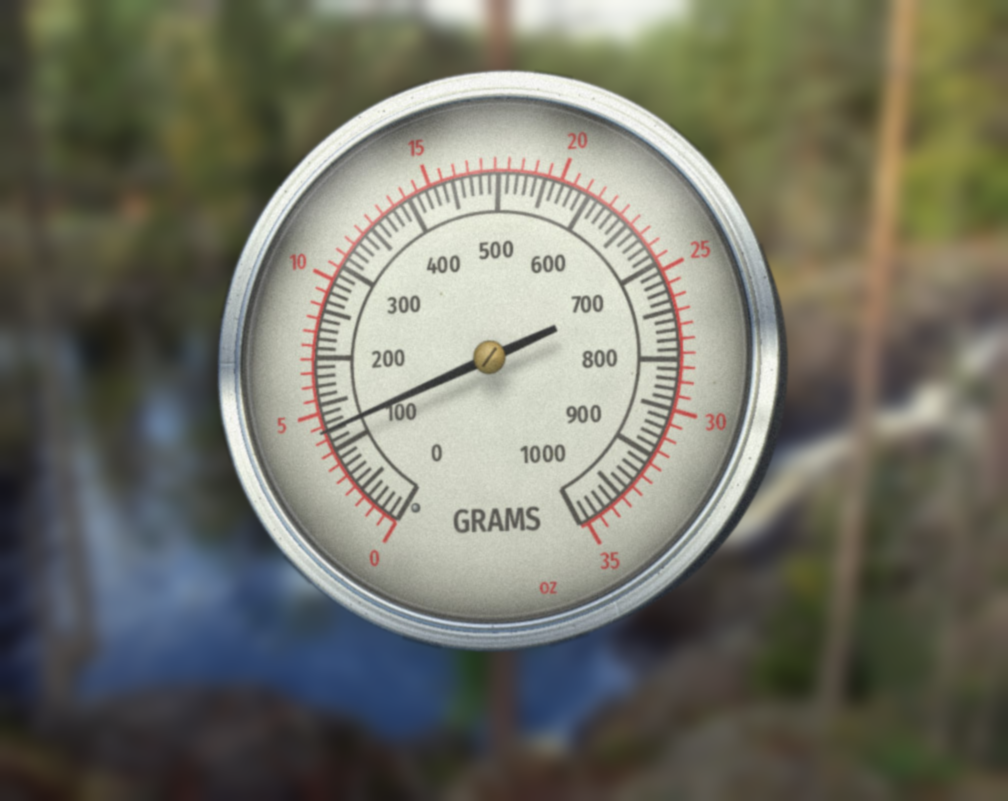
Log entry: 120 g
